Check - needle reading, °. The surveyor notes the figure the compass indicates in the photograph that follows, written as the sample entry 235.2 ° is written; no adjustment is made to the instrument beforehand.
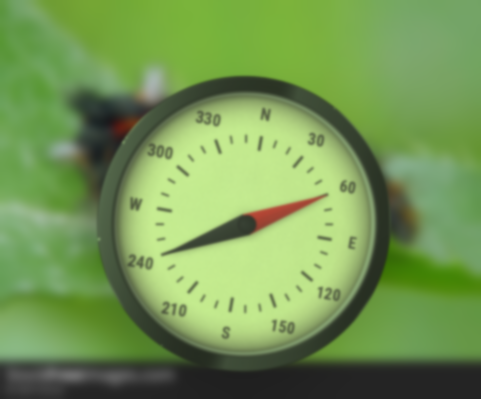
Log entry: 60 °
